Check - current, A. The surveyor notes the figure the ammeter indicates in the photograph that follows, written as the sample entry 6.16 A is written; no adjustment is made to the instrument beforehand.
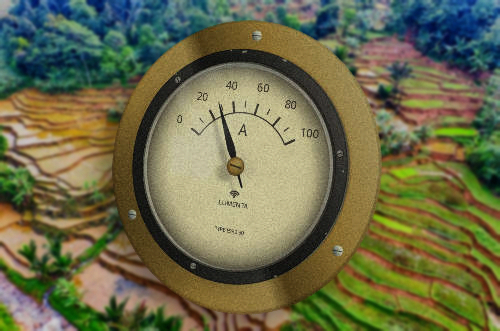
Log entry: 30 A
